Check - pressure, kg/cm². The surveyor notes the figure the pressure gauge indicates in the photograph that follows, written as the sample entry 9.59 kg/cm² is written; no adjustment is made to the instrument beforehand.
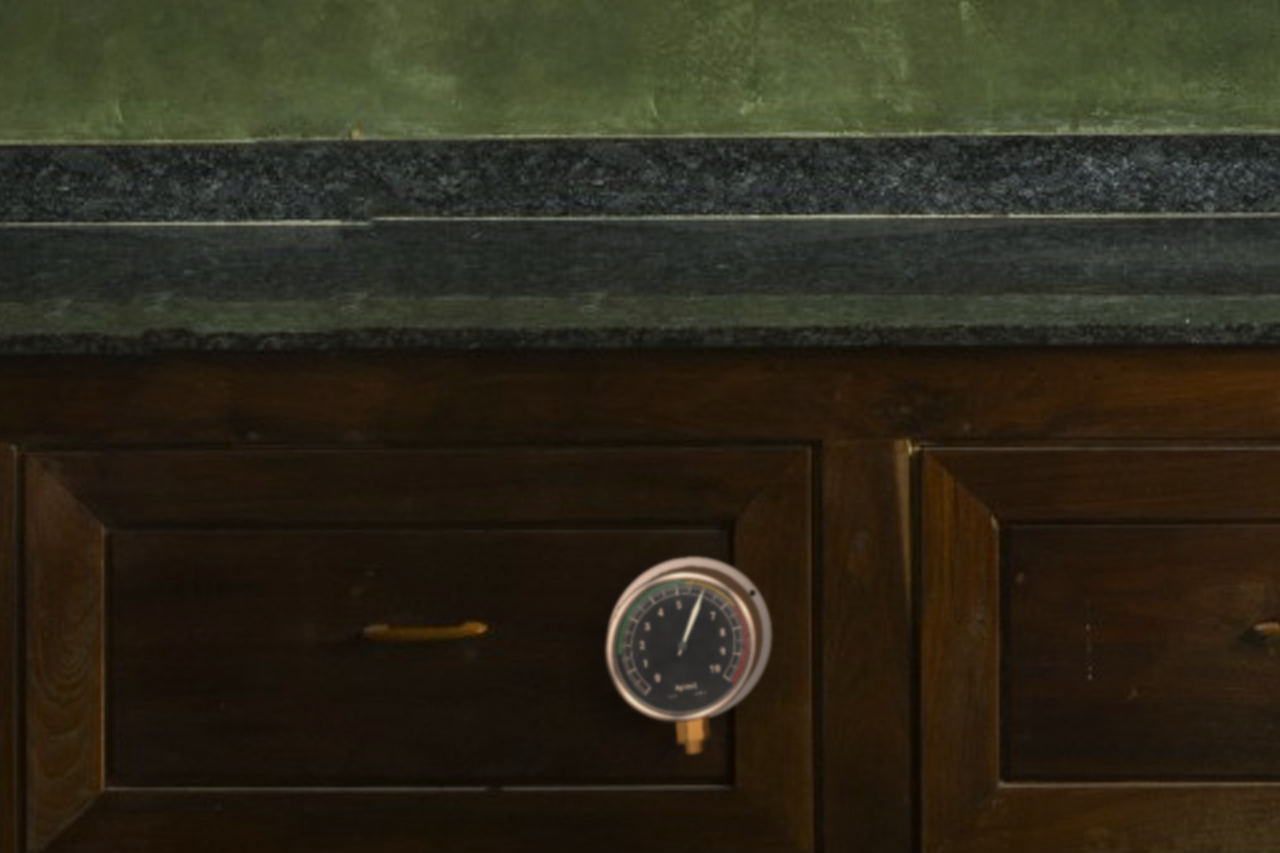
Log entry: 6 kg/cm²
